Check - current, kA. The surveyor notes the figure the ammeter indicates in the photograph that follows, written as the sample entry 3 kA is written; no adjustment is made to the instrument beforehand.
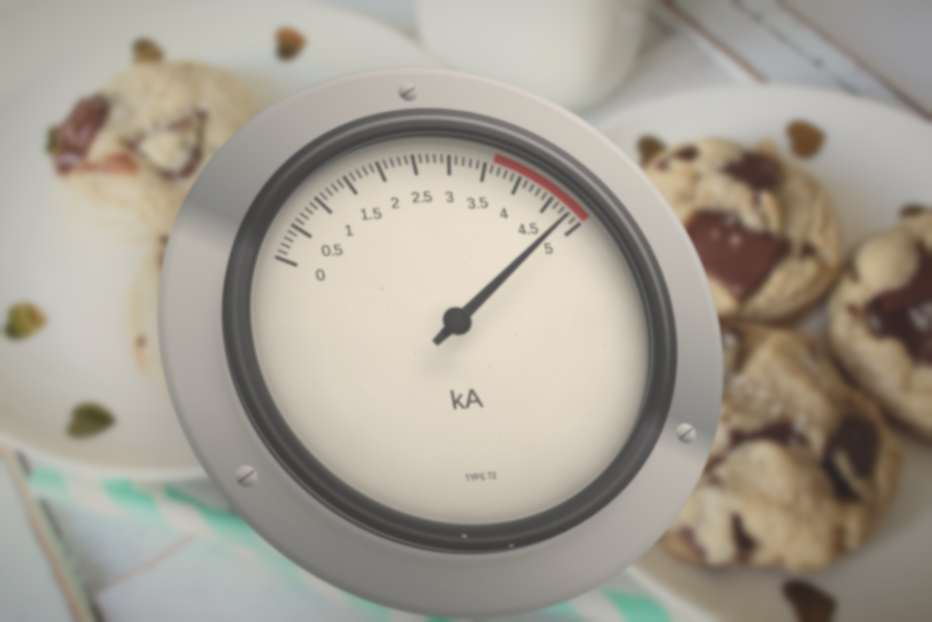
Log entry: 4.8 kA
